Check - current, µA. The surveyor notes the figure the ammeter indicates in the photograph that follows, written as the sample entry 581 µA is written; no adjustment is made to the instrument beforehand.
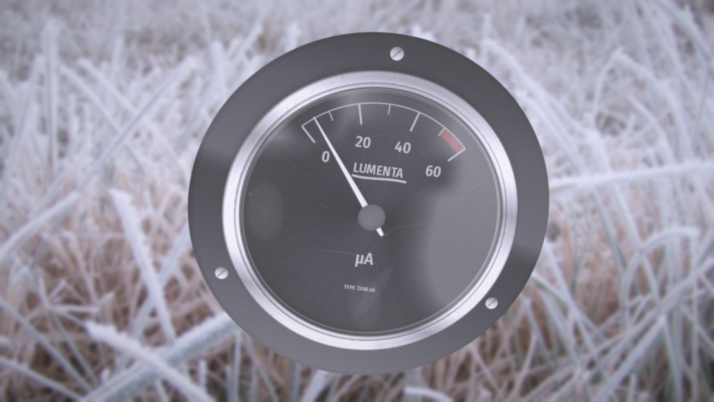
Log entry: 5 µA
